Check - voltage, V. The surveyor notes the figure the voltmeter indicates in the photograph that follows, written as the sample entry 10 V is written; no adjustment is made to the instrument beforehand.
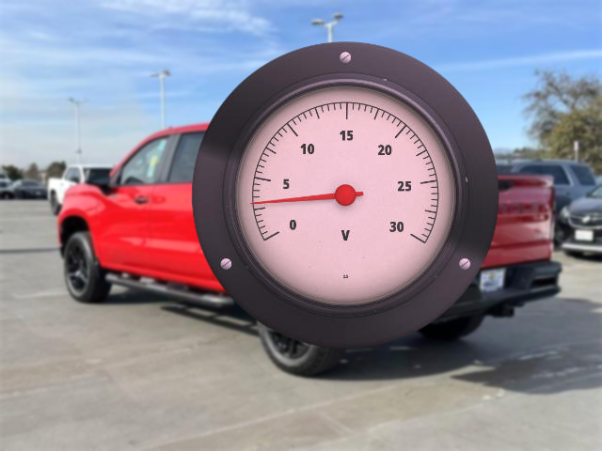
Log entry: 3 V
